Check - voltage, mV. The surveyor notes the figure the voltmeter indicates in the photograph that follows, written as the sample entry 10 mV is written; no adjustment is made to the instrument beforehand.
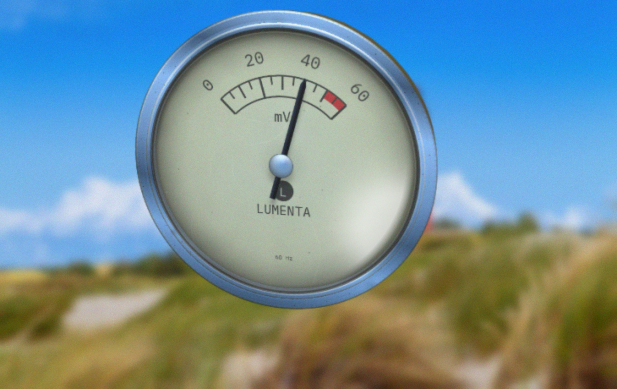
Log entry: 40 mV
